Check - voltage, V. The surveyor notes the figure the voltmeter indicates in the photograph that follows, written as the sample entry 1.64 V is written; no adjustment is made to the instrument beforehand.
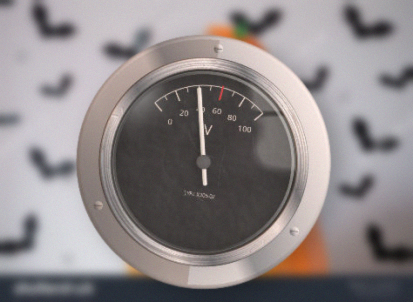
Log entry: 40 V
